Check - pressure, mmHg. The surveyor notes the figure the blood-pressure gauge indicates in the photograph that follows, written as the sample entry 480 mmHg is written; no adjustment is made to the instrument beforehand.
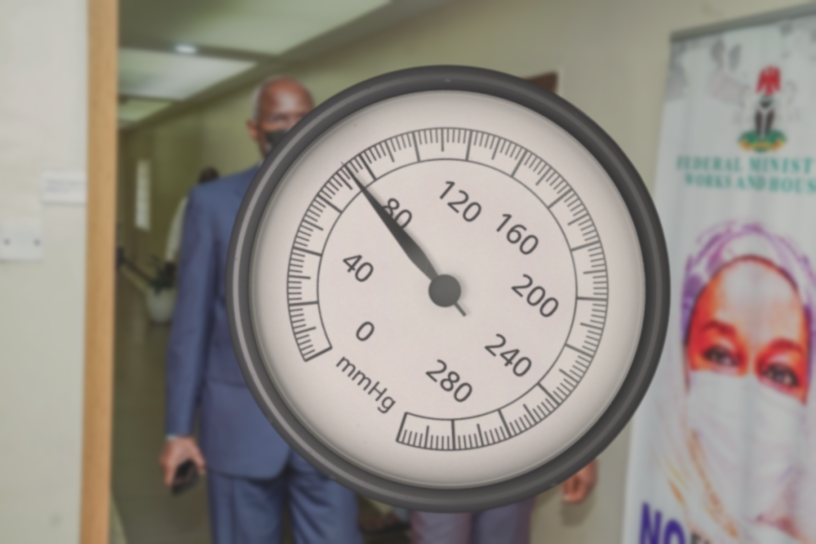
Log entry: 74 mmHg
